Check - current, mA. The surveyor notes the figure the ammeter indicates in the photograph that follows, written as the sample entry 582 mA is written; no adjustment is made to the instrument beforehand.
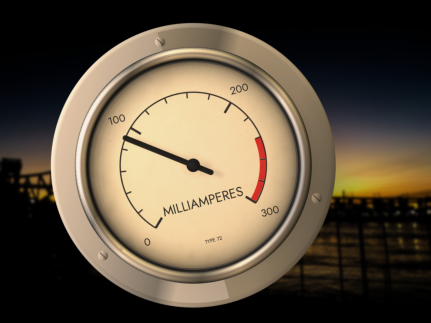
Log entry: 90 mA
